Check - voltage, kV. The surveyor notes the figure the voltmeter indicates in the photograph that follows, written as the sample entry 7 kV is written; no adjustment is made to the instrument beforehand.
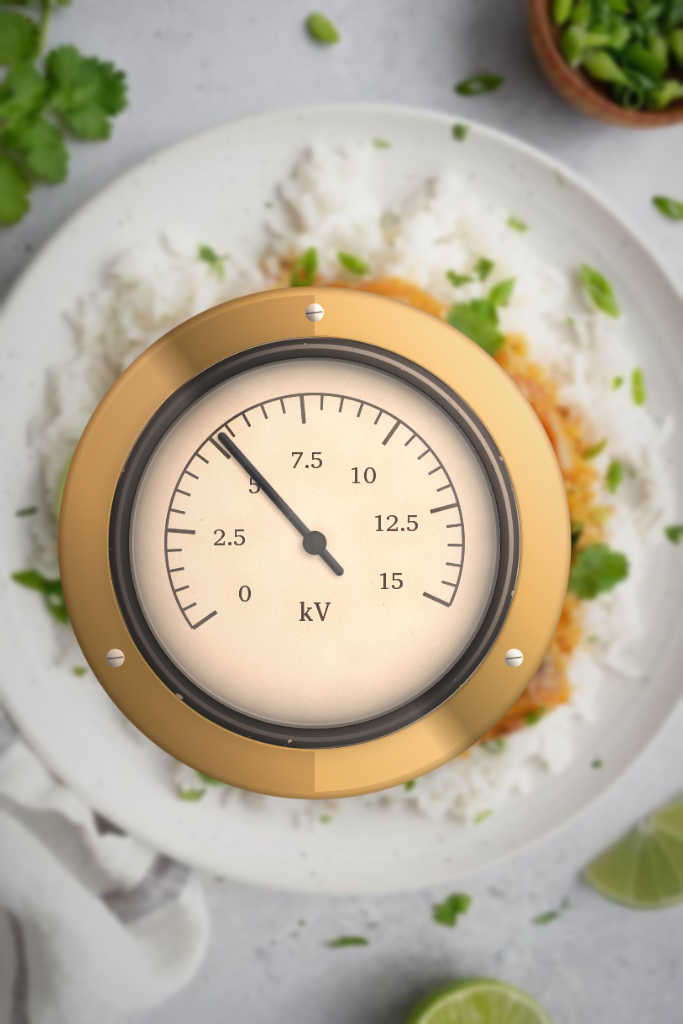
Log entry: 5.25 kV
